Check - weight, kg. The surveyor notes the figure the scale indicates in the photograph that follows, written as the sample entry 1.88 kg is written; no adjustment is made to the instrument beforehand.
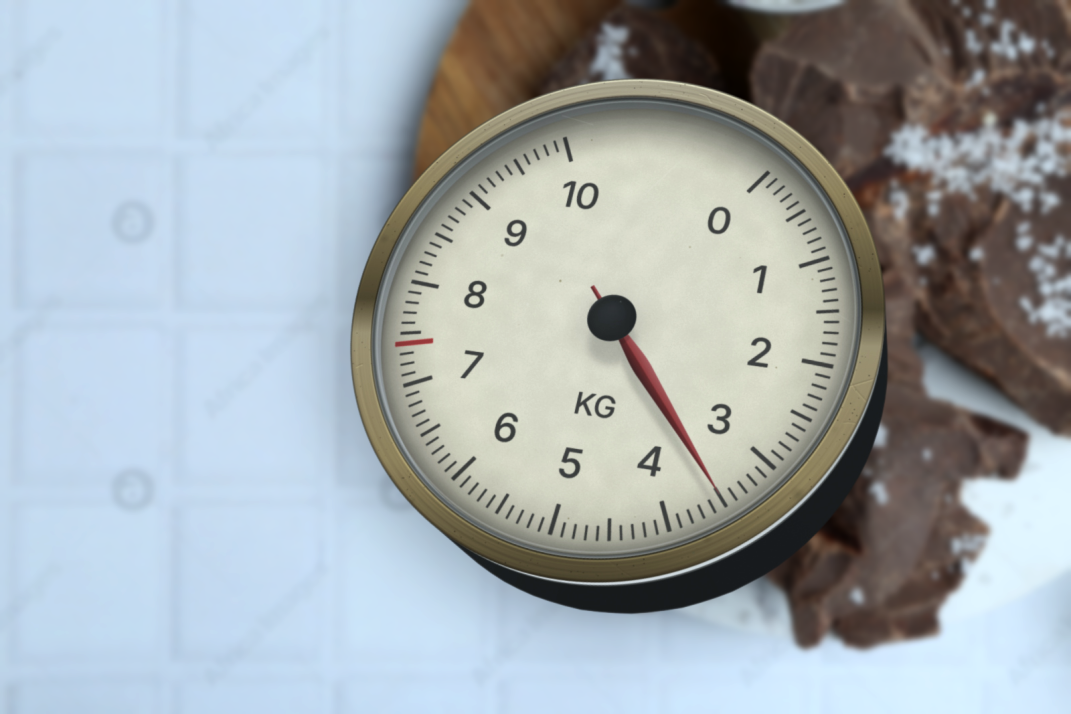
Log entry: 3.5 kg
